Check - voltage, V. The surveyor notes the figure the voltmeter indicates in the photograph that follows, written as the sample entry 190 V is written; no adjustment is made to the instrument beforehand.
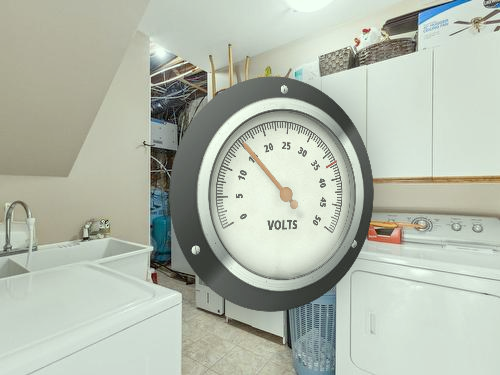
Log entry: 15 V
